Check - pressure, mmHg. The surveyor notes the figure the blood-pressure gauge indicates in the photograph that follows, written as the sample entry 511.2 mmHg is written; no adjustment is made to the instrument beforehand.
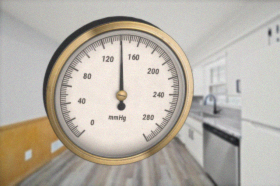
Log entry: 140 mmHg
